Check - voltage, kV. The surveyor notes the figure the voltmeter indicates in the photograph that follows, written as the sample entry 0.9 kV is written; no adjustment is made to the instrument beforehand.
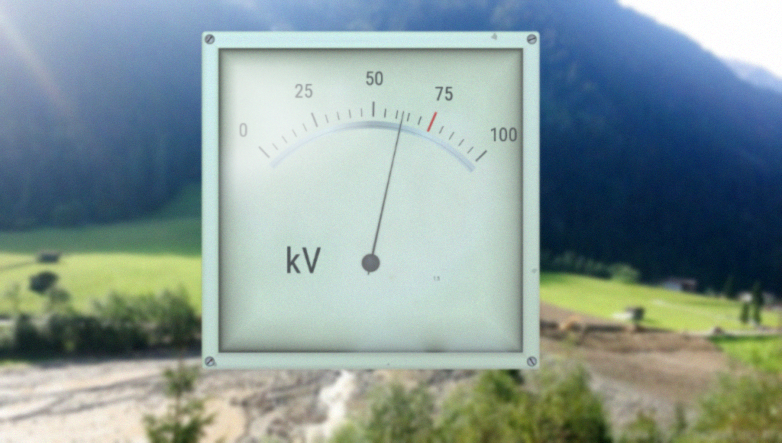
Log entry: 62.5 kV
